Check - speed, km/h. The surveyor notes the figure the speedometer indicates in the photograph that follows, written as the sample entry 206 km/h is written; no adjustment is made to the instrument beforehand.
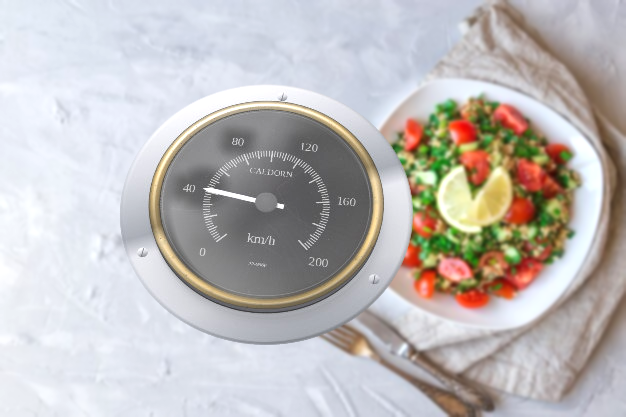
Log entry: 40 km/h
